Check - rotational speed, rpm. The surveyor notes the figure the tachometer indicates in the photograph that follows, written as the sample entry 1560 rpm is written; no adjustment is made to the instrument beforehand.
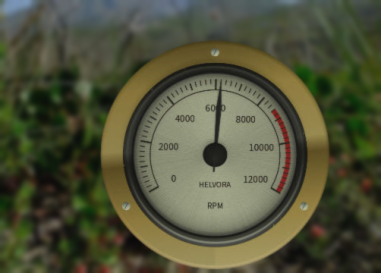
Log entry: 6200 rpm
